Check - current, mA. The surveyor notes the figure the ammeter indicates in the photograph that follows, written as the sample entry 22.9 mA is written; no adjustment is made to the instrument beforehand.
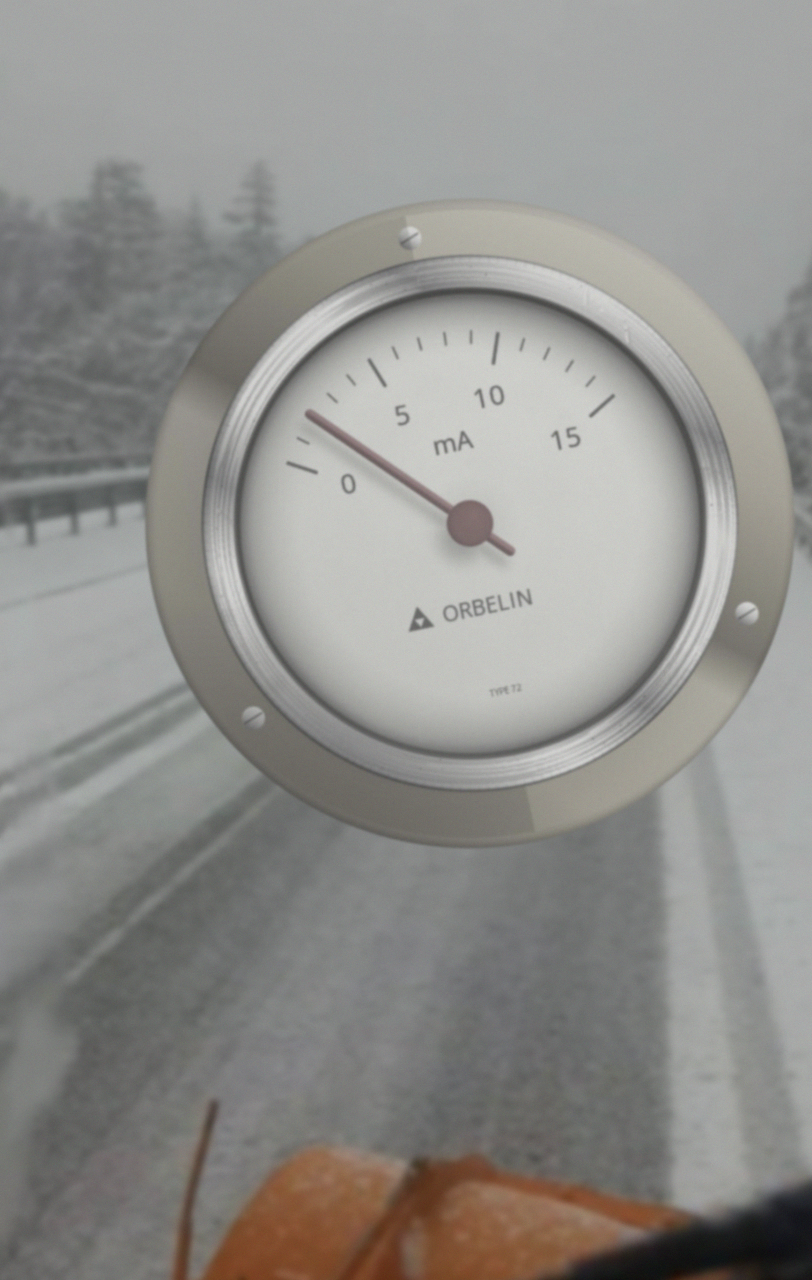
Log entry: 2 mA
